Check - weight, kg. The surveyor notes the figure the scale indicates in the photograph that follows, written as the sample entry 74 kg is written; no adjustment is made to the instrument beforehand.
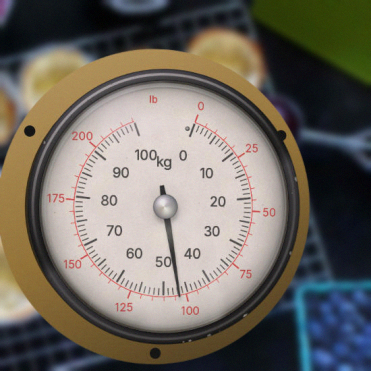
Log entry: 47 kg
